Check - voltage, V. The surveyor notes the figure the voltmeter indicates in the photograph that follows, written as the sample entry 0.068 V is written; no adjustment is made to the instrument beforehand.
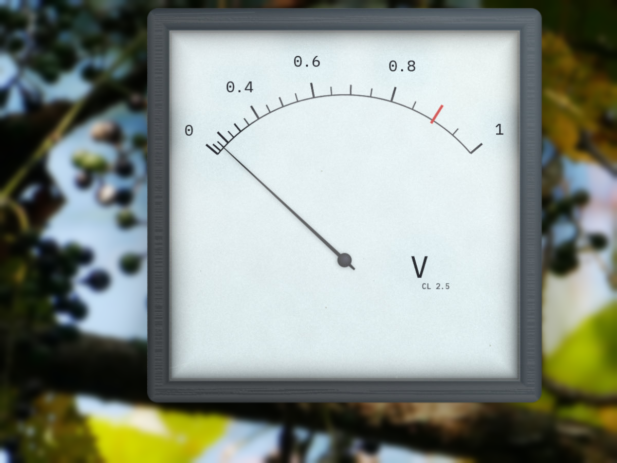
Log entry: 0.15 V
